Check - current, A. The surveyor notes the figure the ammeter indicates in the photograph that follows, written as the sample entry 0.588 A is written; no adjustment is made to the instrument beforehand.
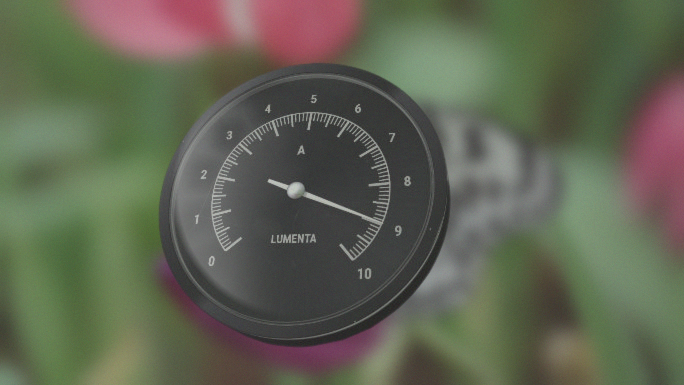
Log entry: 9 A
